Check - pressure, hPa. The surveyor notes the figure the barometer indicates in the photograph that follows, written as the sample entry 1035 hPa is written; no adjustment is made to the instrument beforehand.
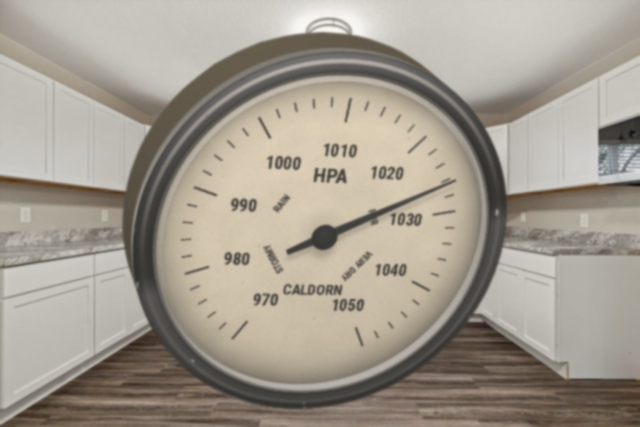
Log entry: 1026 hPa
